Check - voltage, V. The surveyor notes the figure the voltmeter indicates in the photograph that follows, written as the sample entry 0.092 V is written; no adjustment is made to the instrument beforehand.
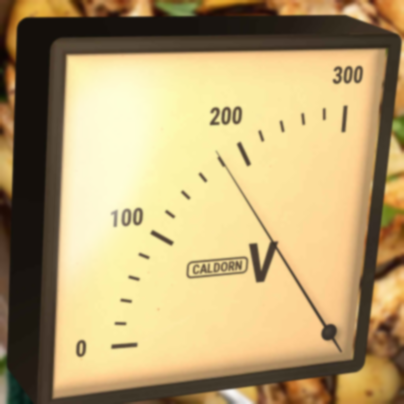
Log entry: 180 V
